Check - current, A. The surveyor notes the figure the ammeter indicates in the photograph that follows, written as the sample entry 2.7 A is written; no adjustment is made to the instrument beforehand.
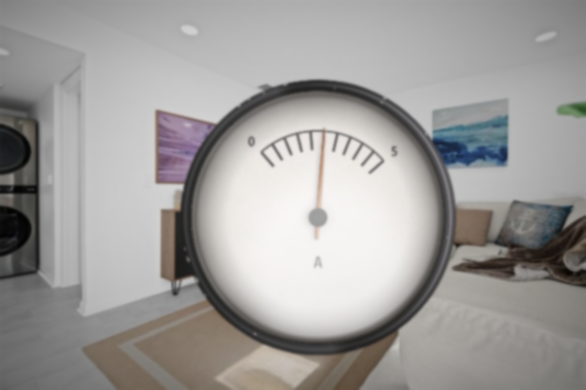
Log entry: 2.5 A
